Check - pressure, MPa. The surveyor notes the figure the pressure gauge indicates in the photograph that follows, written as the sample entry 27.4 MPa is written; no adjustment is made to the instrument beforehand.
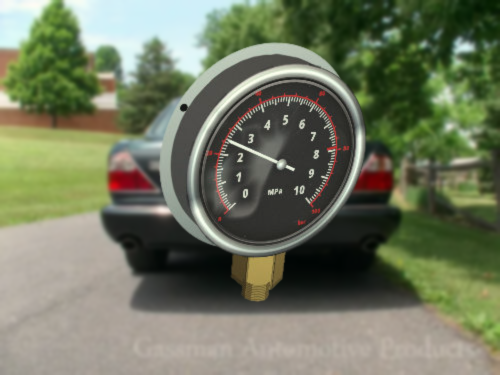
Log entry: 2.5 MPa
